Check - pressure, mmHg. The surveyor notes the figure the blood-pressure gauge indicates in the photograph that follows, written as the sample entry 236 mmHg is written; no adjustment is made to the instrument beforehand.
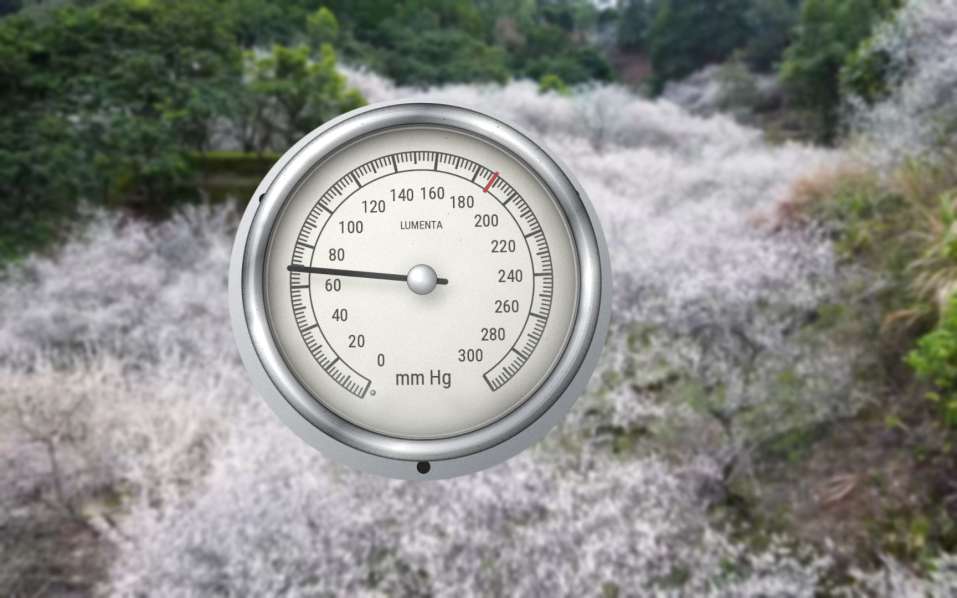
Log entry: 68 mmHg
